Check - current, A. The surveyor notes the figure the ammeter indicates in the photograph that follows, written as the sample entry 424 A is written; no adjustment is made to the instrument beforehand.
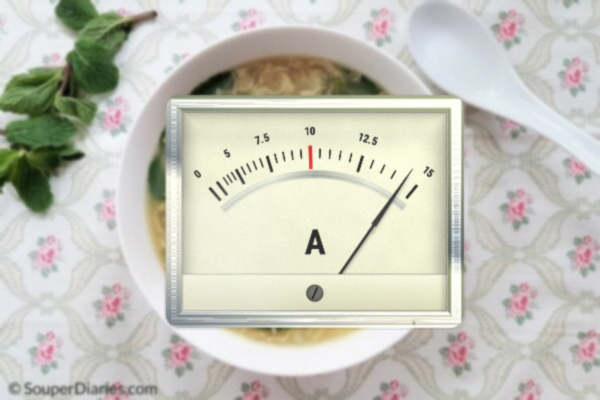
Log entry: 14.5 A
